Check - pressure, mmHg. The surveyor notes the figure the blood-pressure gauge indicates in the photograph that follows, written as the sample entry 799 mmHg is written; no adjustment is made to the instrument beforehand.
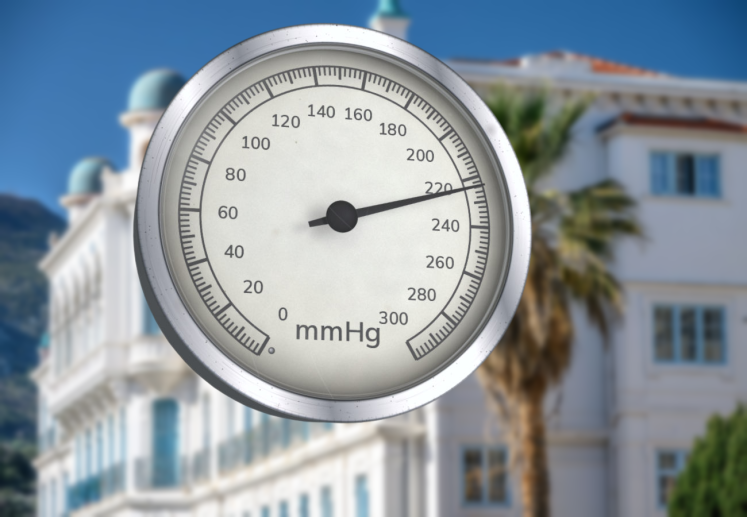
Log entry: 224 mmHg
